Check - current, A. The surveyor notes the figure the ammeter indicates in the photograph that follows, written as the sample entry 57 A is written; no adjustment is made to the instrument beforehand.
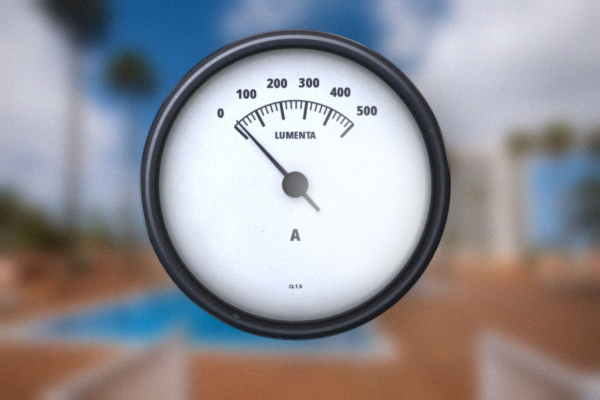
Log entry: 20 A
